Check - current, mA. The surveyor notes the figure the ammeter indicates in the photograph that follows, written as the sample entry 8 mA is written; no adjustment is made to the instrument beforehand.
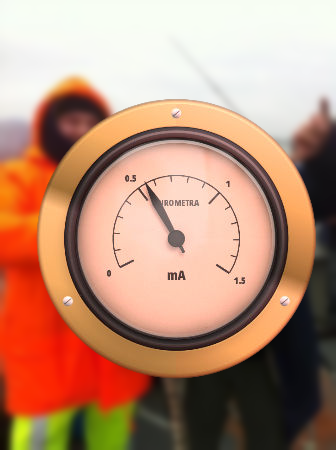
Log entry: 0.55 mA
